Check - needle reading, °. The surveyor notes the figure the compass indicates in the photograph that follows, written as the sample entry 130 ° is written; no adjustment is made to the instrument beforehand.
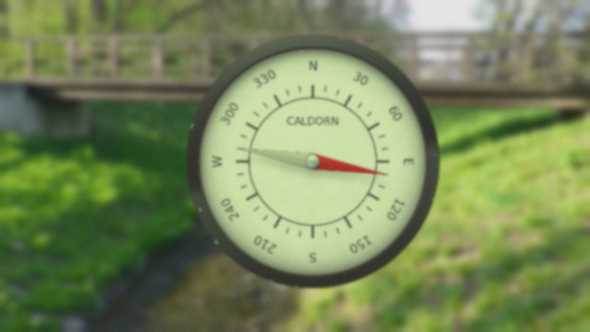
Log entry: 100 °
